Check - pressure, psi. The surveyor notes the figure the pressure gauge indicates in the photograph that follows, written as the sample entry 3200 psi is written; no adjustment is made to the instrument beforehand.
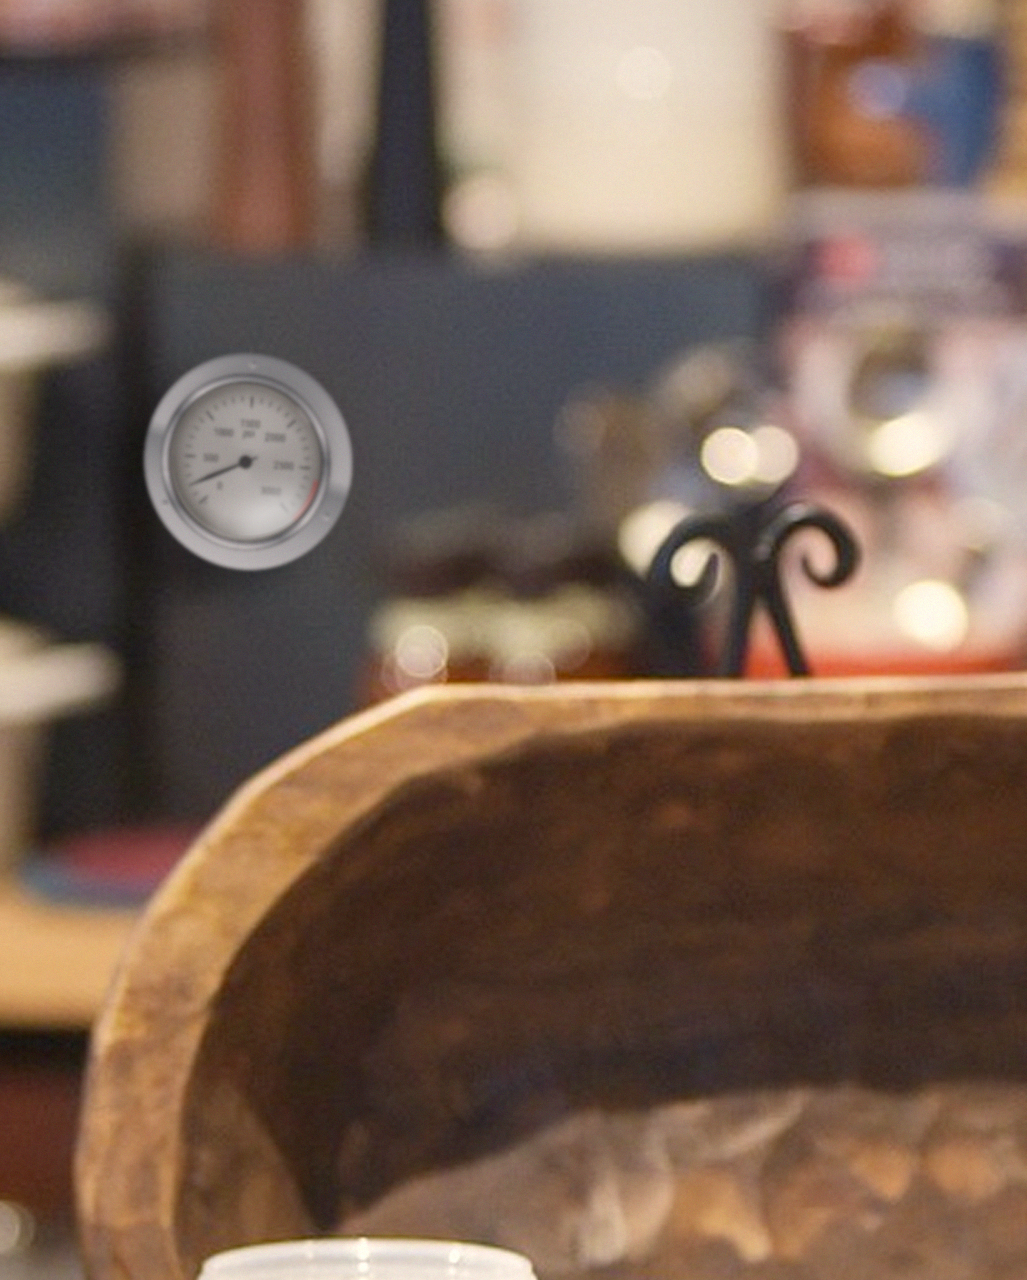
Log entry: 200 psi
